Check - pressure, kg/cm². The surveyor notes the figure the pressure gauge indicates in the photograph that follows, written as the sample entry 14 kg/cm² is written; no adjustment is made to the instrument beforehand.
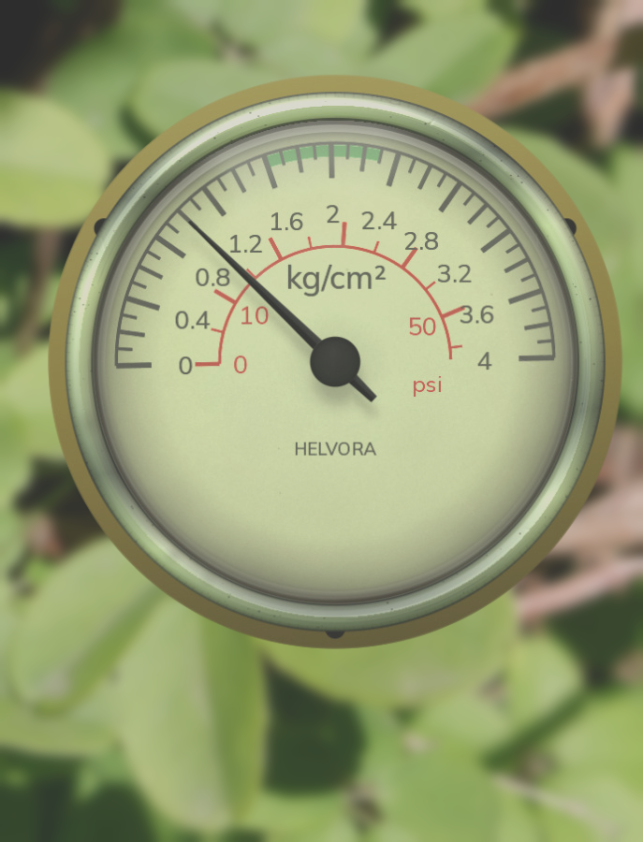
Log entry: 1 kg/cm²
